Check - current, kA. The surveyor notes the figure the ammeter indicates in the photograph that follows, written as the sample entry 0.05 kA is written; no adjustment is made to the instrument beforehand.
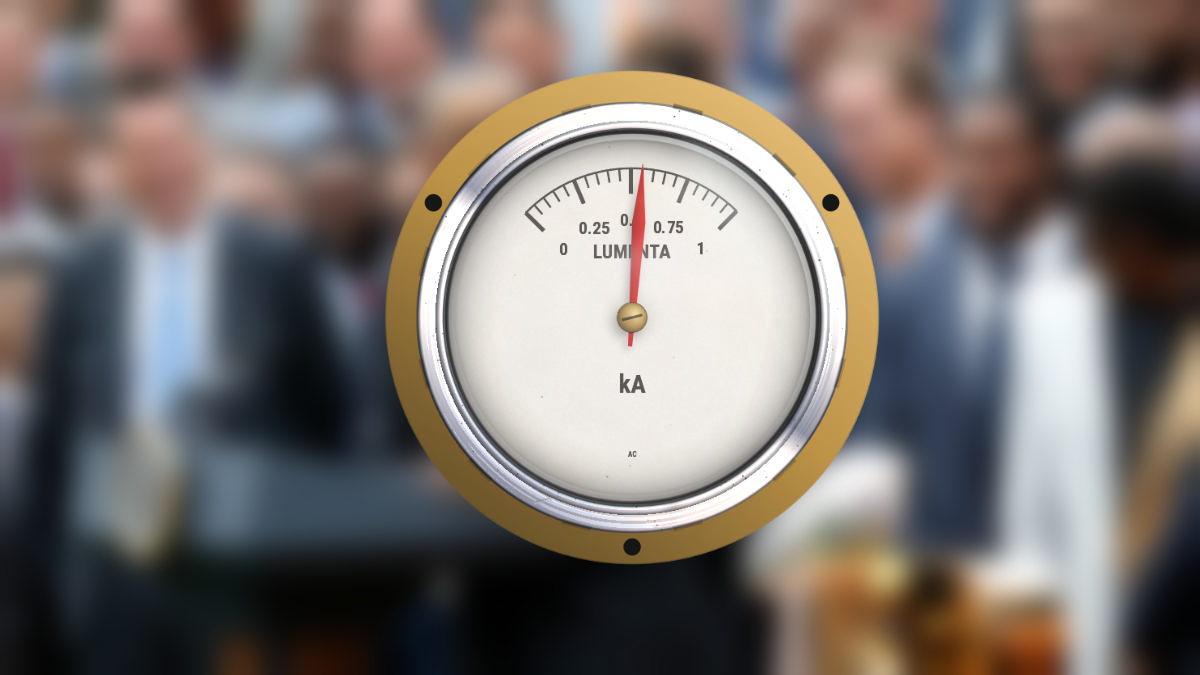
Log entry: 0.55 kA
